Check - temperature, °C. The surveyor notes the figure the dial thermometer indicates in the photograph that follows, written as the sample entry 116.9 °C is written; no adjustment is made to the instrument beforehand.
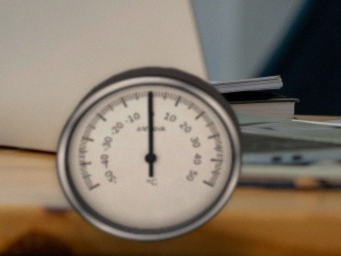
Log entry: 0 °C
